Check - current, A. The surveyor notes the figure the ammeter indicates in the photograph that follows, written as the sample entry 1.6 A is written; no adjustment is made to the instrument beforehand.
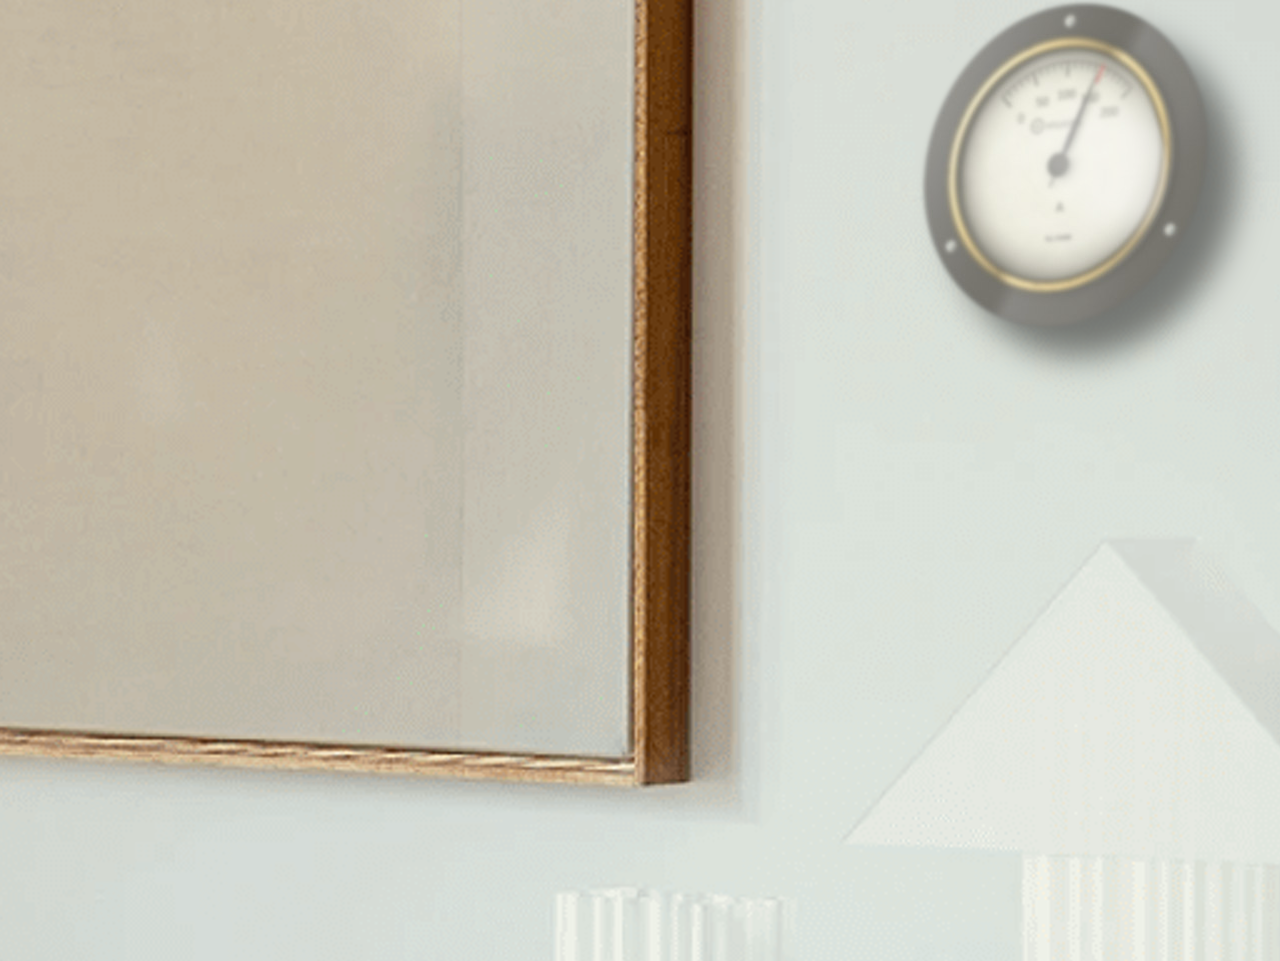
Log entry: 150 A
